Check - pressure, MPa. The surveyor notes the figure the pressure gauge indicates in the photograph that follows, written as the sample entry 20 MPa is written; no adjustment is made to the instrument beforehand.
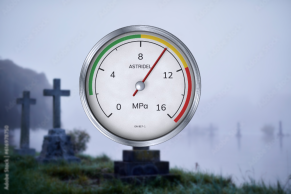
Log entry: 10 MPa
